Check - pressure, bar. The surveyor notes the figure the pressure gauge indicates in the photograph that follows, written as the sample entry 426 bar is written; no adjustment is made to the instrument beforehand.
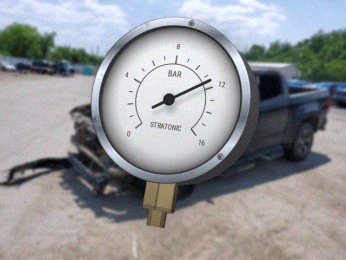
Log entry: 11.5 bar
